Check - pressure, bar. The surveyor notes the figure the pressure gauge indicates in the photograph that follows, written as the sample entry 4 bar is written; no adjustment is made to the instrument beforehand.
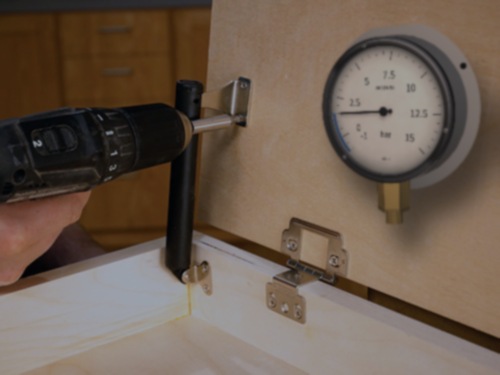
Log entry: 1.5 bar
